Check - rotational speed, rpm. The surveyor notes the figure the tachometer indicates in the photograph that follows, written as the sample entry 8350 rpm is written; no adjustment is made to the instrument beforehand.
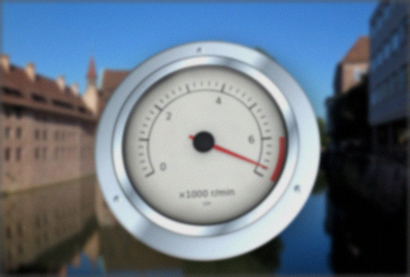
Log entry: 6800 rpm
